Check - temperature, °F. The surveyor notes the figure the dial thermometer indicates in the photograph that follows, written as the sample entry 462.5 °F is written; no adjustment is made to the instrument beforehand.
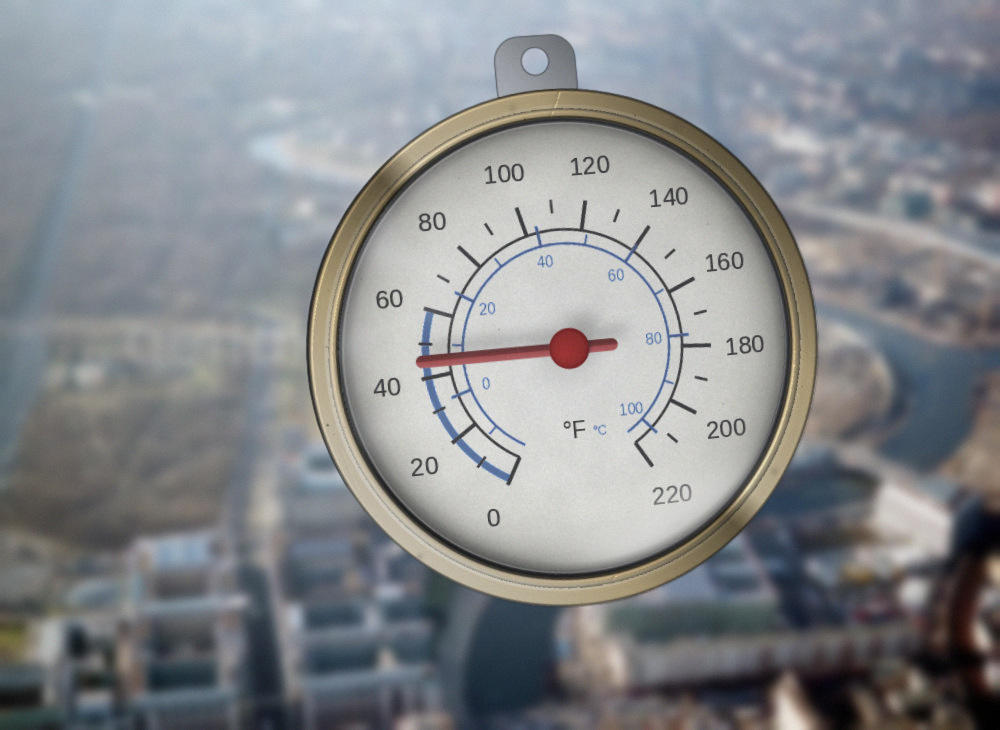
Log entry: 45 °F
